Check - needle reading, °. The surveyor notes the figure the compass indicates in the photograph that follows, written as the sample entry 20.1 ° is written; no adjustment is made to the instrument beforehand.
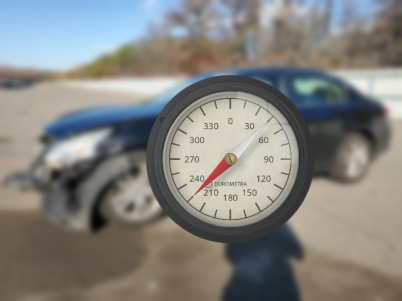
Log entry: 225 °
